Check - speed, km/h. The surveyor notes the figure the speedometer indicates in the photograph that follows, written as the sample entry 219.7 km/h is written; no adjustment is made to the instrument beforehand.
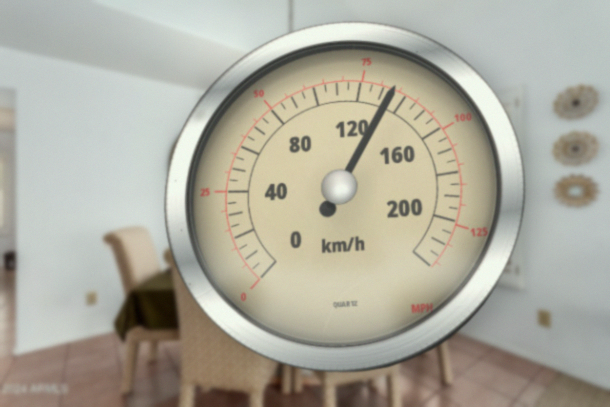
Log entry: 135 km/h
